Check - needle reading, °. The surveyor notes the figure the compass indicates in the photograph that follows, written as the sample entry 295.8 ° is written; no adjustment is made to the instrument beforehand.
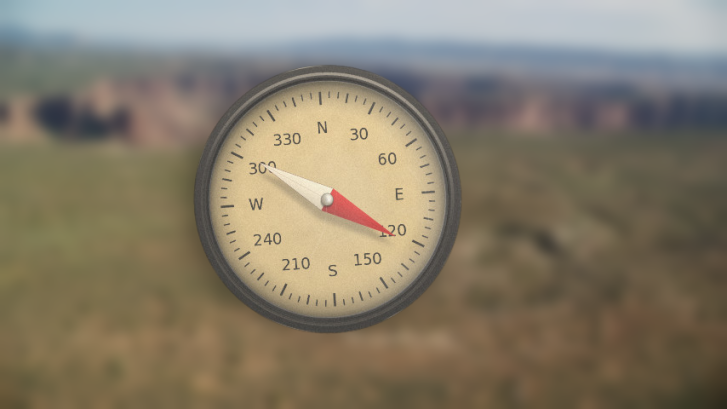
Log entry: 122.5 °
